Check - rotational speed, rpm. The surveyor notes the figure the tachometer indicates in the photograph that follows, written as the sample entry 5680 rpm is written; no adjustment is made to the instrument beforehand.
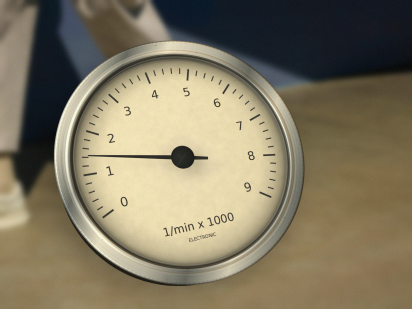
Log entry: 1400 rpm
